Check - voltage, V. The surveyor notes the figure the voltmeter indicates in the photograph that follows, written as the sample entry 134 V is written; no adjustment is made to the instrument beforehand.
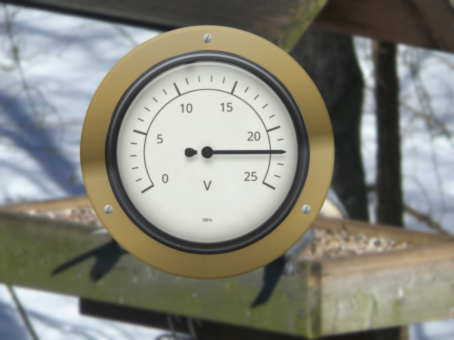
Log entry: 22 V
